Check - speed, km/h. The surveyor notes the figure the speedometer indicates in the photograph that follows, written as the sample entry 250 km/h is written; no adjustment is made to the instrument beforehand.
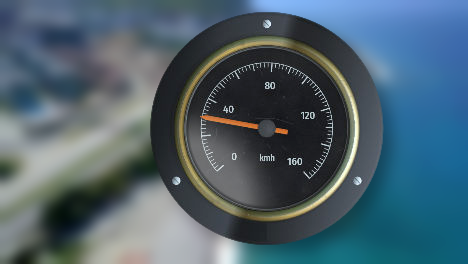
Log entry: 30 km/h
